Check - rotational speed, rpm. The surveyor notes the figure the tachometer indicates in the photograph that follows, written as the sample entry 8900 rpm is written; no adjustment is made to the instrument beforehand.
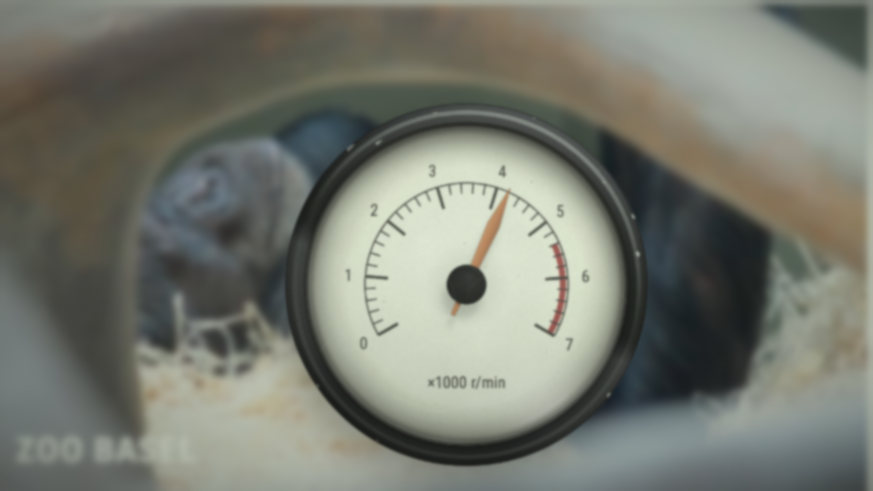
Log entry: 4200 rpm
